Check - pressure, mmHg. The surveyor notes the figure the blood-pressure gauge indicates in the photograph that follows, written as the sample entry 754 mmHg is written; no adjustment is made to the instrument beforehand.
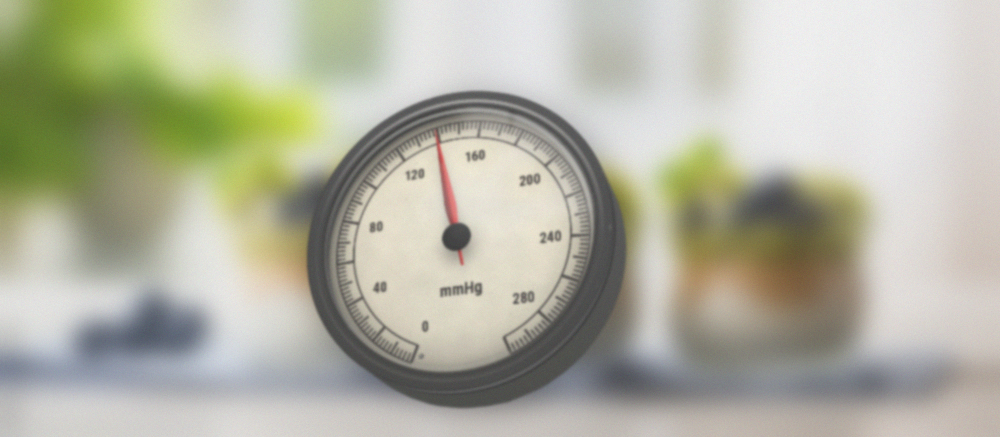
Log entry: 140 mmHg
